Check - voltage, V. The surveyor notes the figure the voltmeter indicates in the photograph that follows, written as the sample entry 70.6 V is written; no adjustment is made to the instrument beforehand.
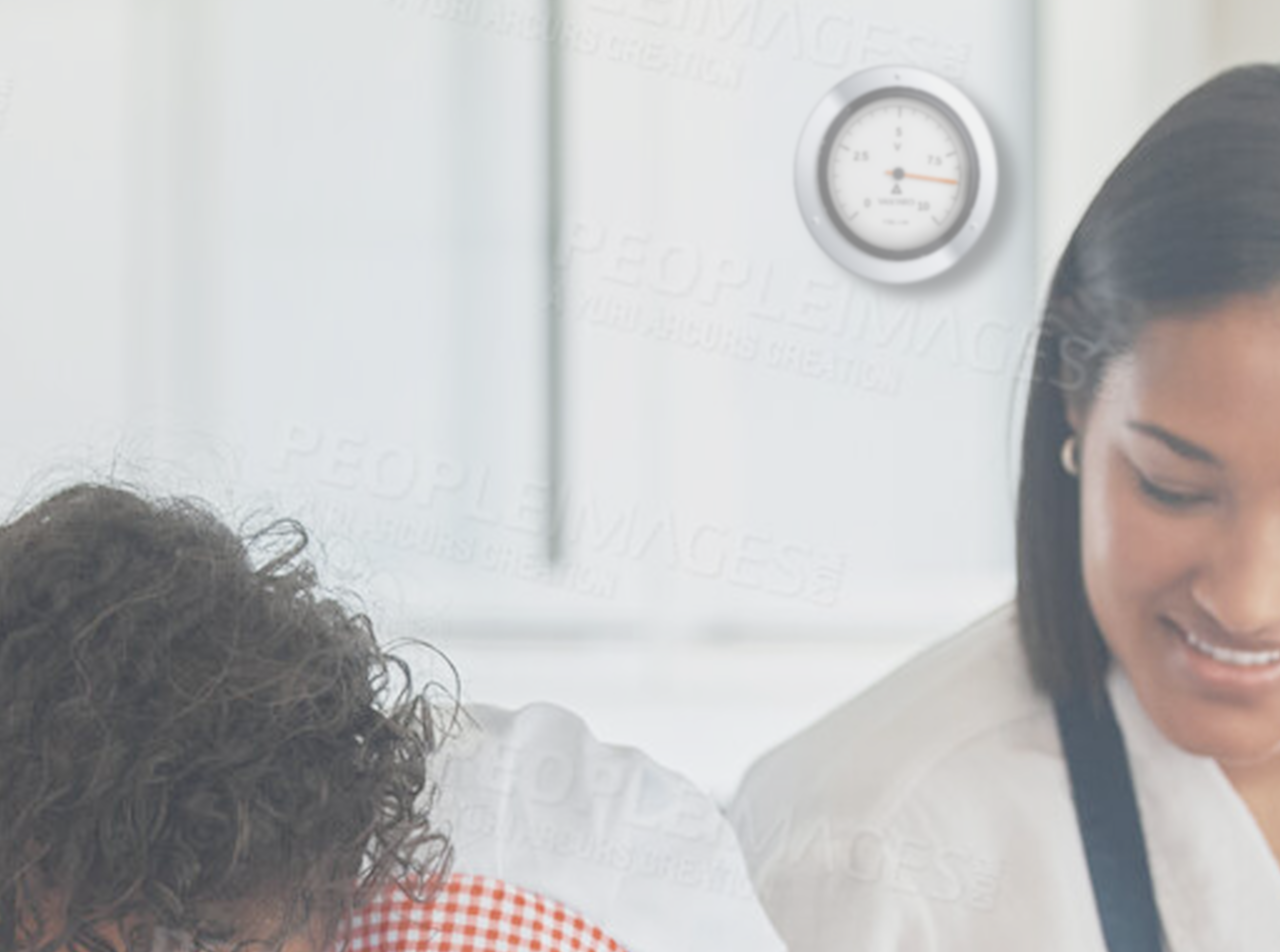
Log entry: 8.5 V
